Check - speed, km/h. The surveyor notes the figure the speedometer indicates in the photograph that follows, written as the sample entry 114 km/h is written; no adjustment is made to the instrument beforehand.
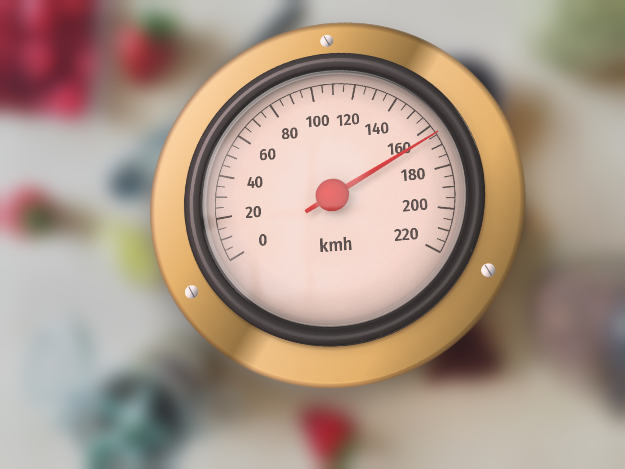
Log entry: 165 km/h
